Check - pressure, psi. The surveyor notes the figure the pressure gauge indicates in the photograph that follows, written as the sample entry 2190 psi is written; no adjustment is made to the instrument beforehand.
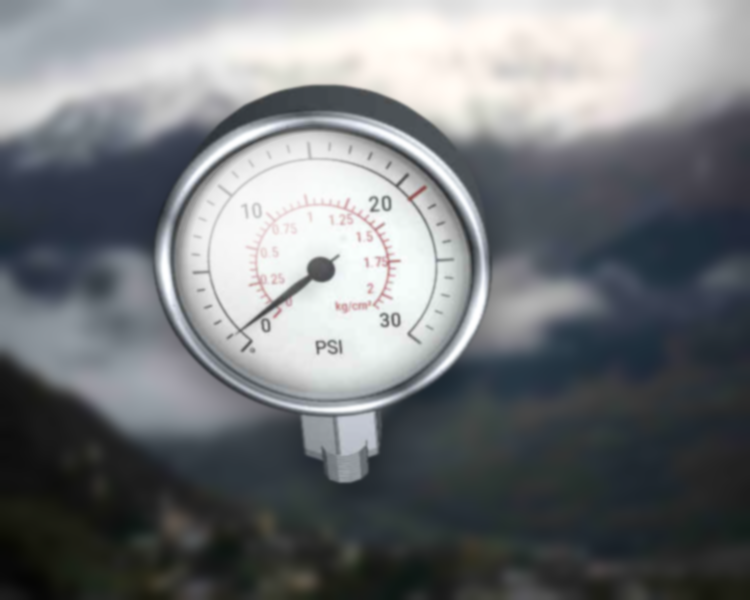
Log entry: 1 psi
